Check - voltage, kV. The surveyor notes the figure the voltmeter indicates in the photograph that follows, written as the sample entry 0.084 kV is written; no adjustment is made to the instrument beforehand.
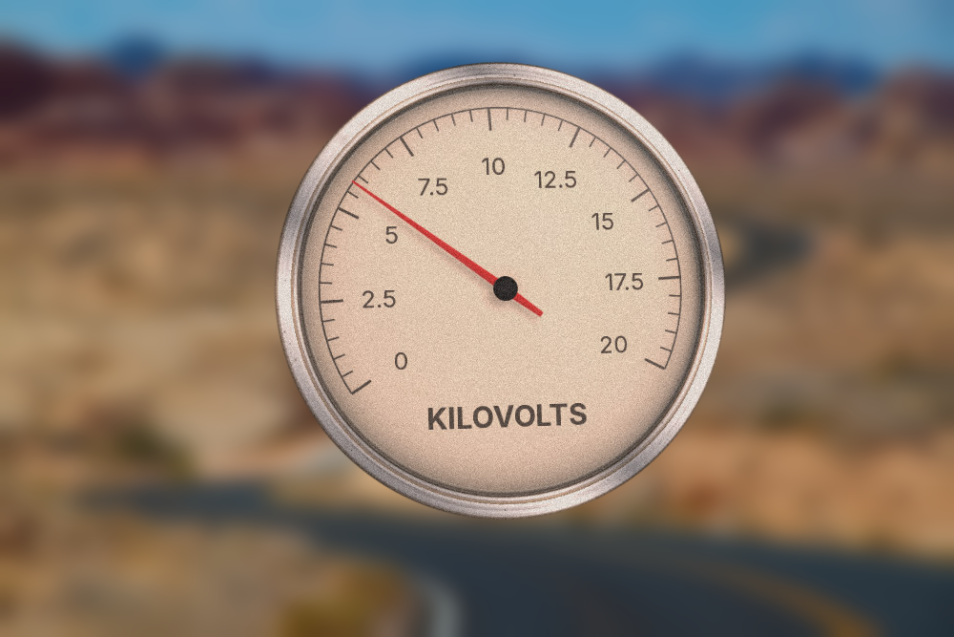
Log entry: 5.75 kV
